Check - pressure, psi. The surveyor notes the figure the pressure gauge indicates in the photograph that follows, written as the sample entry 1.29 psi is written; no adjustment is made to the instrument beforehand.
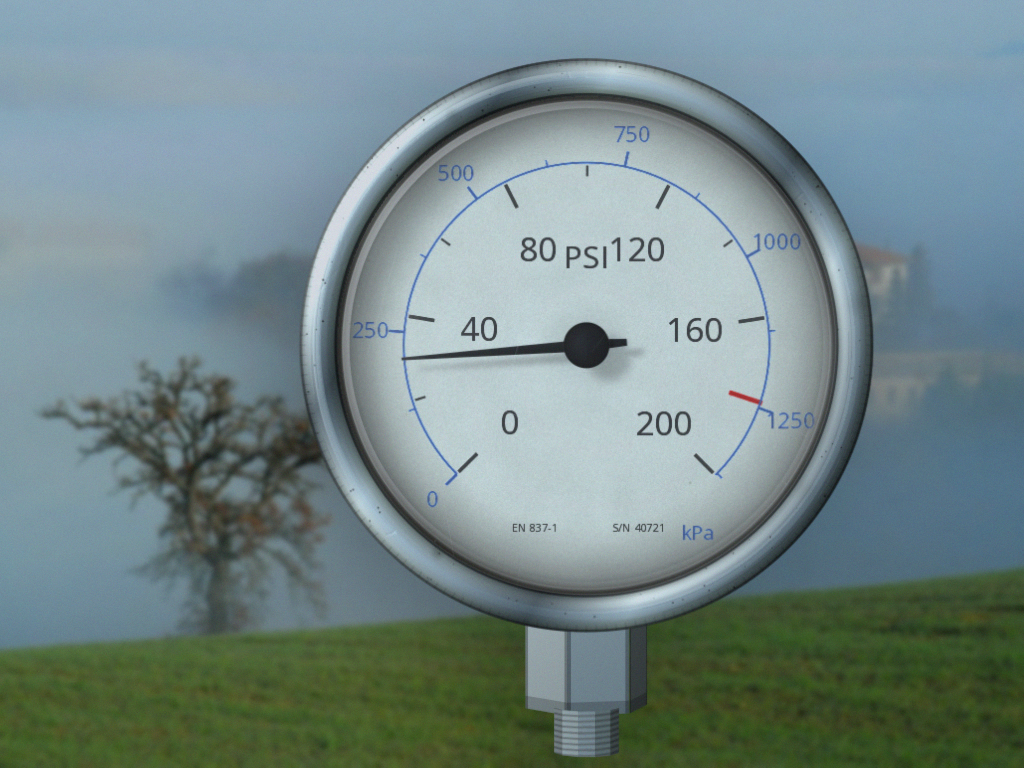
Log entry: 30 psi
